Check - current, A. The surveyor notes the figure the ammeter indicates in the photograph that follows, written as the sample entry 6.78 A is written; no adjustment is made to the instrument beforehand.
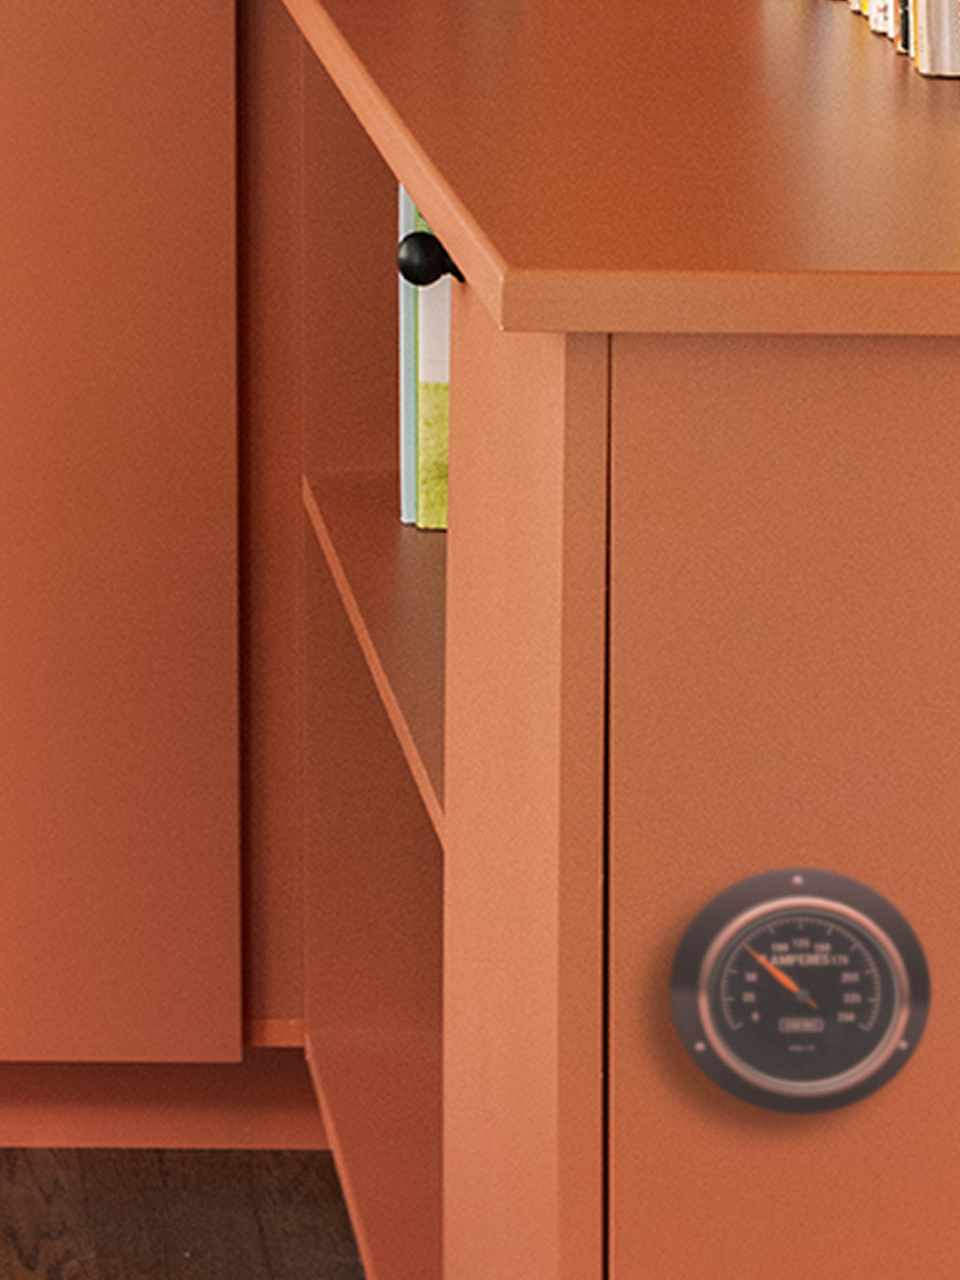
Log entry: 75 A
